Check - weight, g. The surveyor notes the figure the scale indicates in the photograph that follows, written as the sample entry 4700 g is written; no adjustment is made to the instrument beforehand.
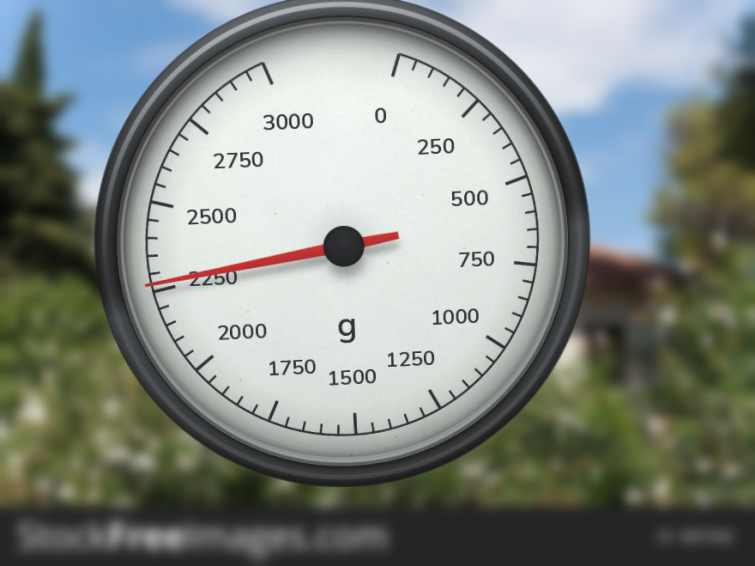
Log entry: 2275 g
